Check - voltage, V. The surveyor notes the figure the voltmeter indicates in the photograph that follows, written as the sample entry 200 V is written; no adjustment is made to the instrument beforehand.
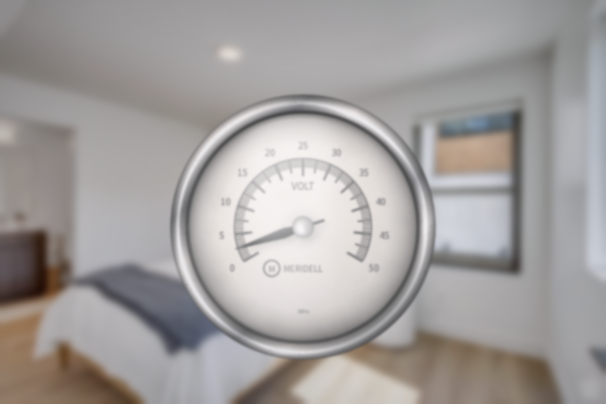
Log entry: 2.5 V
